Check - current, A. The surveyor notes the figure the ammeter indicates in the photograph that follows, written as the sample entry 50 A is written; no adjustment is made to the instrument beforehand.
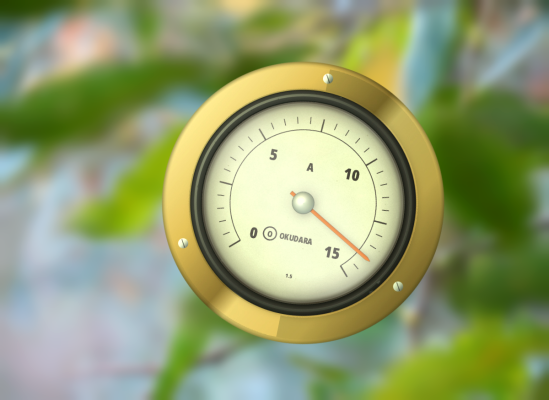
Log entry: 14 A
